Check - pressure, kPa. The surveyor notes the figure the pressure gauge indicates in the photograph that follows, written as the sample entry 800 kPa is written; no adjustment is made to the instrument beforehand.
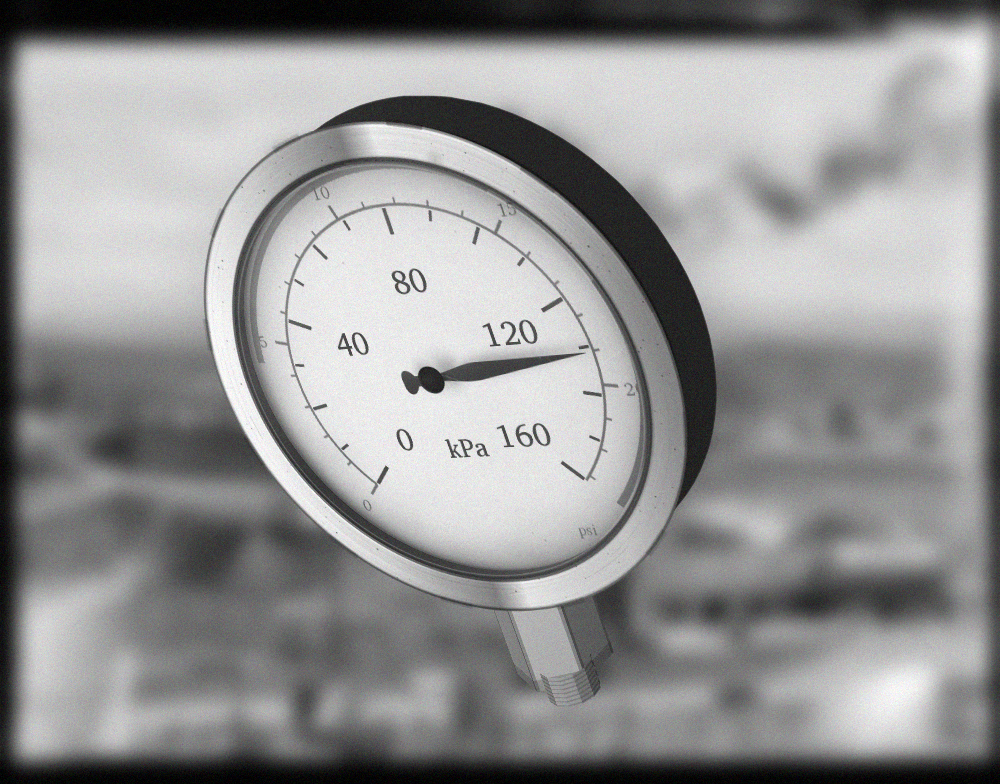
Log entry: 130 kPa
